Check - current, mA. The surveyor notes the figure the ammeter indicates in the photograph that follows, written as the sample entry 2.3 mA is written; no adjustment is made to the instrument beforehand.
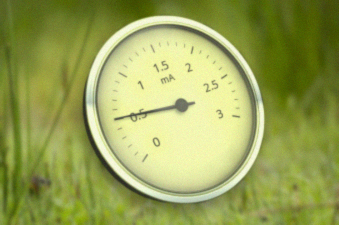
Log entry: 0.5 mA
